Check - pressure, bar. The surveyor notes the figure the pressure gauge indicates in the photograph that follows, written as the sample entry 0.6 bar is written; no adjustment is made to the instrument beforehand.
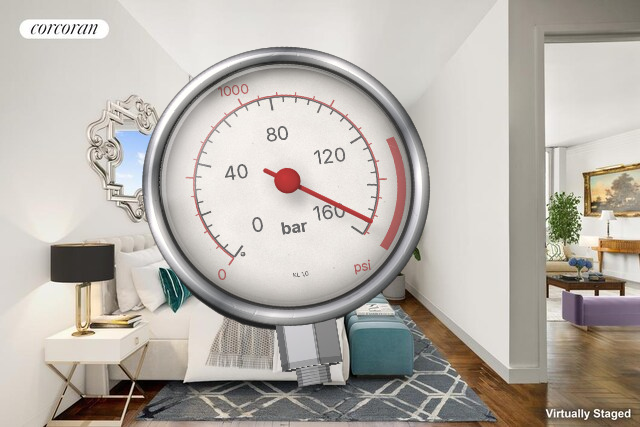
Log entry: 155 bar
